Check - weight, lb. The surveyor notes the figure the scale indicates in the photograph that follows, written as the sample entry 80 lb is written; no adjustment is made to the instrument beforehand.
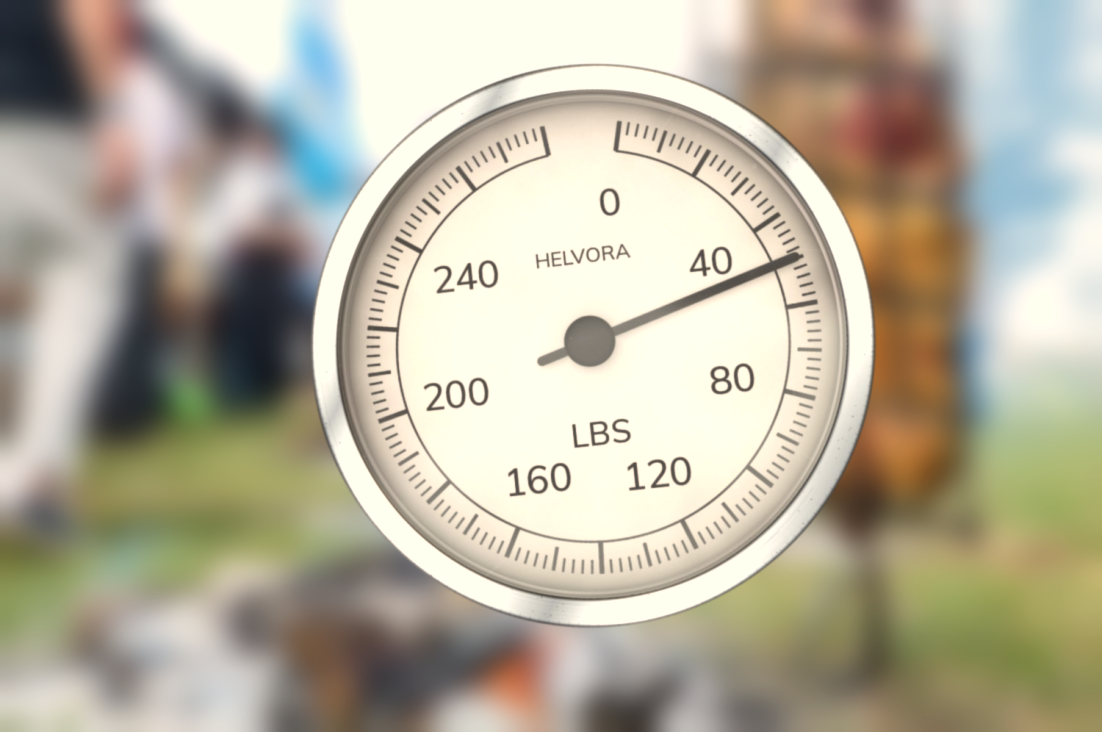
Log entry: 50 lb
